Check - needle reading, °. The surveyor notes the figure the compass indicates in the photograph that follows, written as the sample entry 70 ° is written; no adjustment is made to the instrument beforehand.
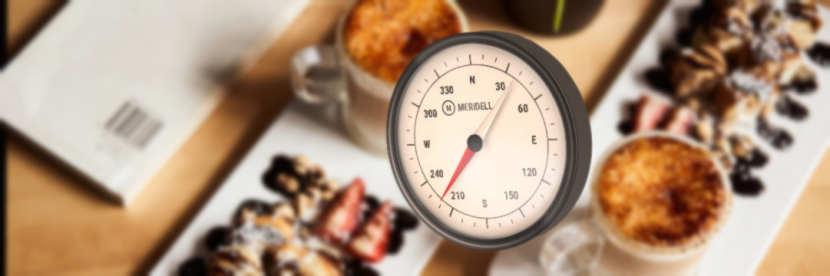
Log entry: 220 °
